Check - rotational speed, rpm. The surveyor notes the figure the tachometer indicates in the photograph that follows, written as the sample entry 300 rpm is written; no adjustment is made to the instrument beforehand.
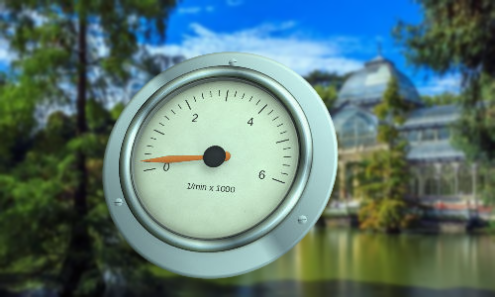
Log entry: 200 rpm
